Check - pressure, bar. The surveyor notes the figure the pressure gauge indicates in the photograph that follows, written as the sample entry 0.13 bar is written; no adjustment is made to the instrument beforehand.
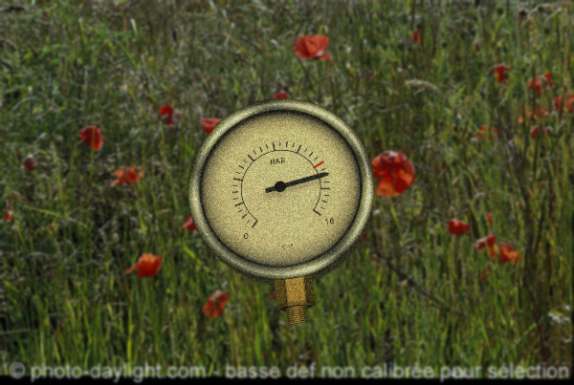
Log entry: 13 bar
